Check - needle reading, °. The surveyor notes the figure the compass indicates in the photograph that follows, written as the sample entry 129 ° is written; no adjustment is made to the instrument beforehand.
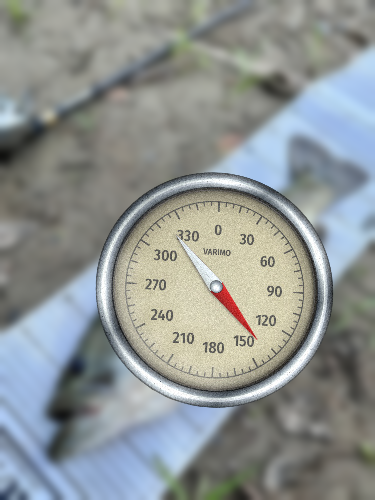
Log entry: 140 °
